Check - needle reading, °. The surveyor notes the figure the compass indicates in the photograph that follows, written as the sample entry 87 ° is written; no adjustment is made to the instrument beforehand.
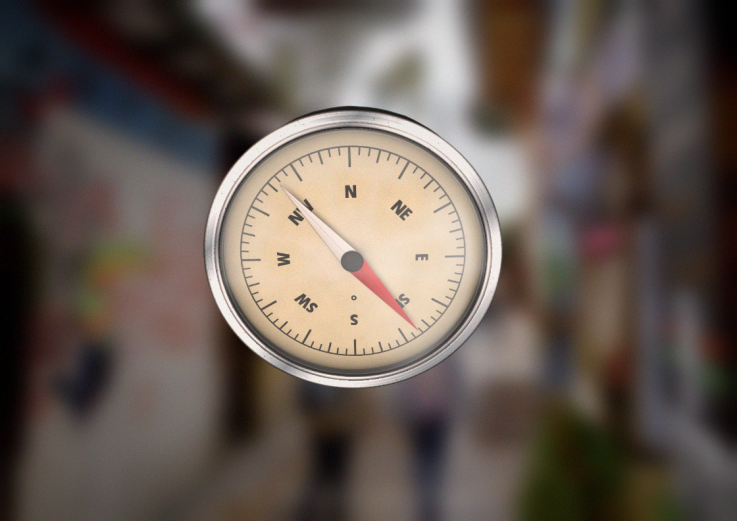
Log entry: 140 °
